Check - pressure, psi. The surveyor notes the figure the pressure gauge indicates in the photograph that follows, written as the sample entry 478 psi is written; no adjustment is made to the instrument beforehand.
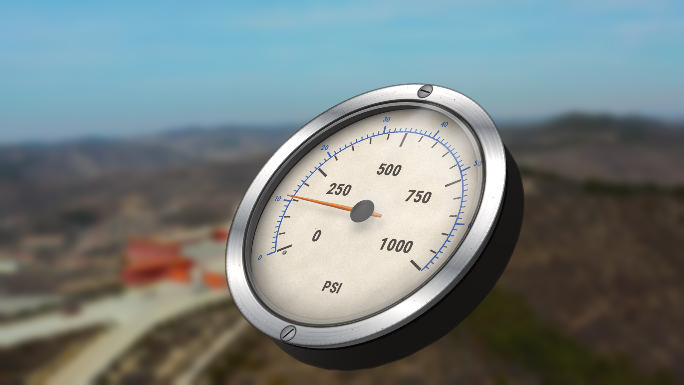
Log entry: 150 psi
